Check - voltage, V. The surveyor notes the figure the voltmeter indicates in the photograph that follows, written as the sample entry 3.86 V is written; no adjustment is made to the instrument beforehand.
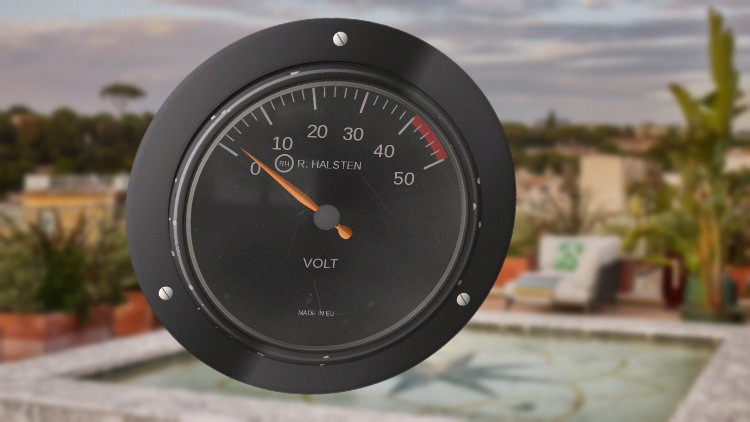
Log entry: 2 V
